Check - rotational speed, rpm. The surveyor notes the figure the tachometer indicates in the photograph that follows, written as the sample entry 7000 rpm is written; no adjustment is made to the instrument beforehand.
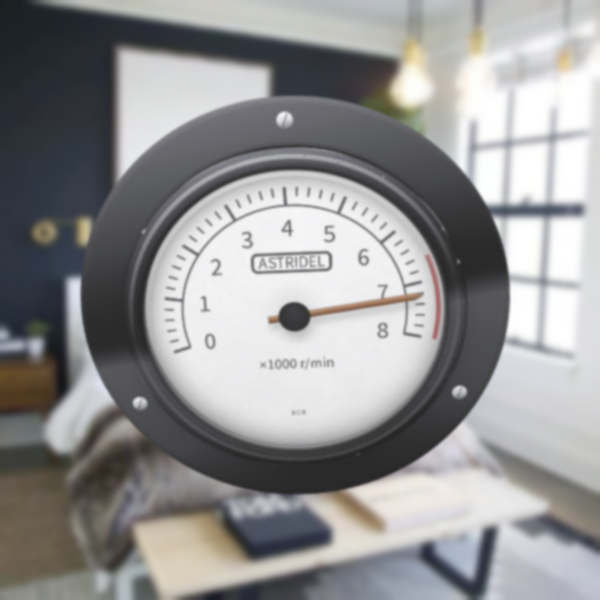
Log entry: 7200 rpm
